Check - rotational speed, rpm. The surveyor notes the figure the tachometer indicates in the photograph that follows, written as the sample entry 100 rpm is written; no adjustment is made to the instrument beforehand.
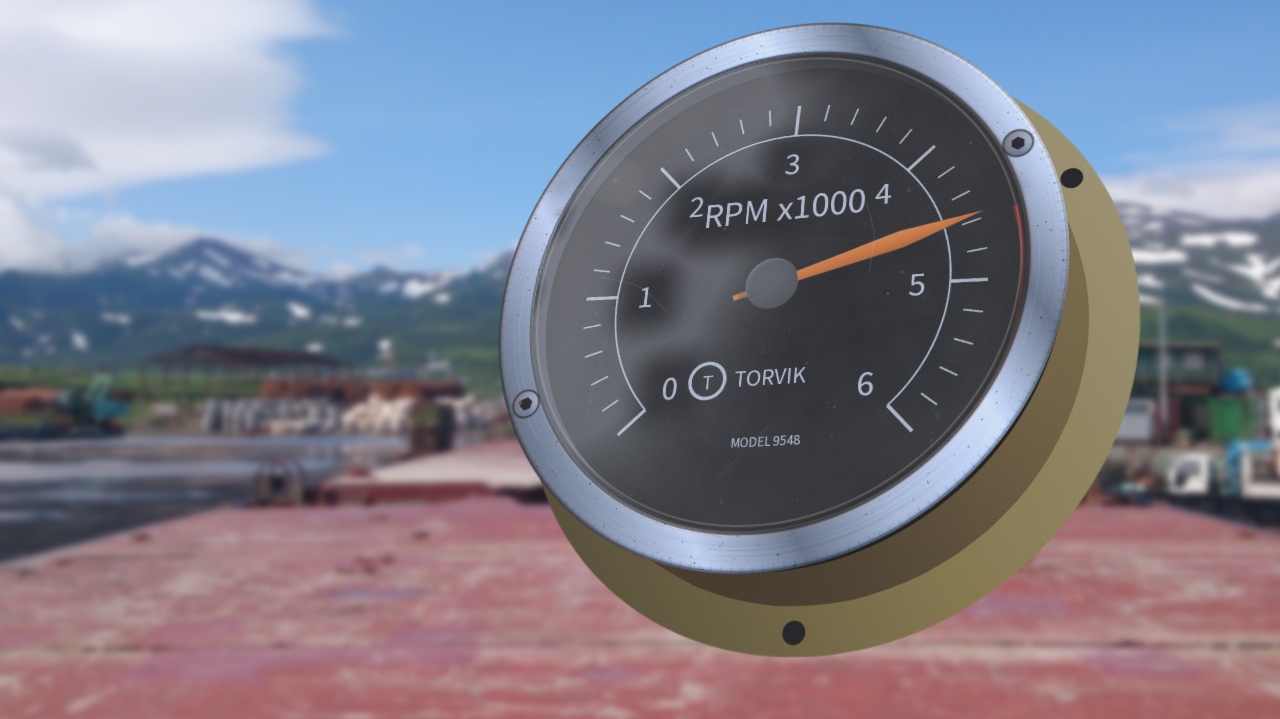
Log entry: 4600 rpm
